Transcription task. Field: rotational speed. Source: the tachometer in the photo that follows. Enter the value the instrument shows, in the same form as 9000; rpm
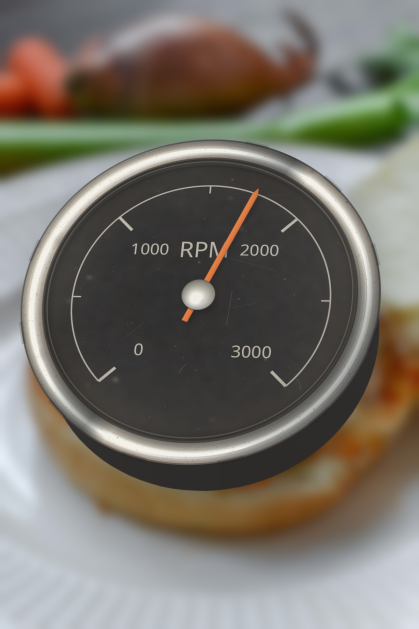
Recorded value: 1750; rpm
